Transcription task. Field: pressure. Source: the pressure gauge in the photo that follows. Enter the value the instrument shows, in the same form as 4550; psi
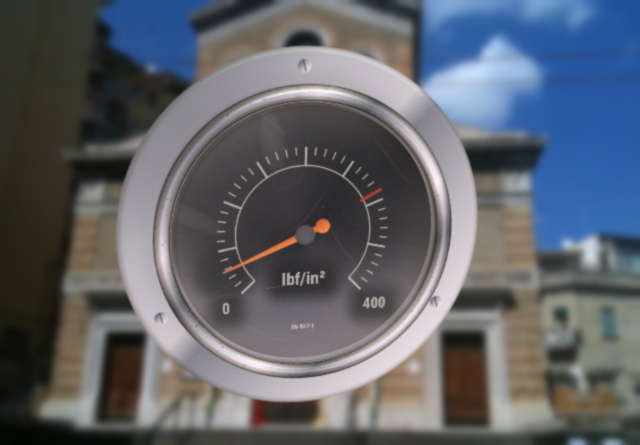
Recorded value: 30; psi
